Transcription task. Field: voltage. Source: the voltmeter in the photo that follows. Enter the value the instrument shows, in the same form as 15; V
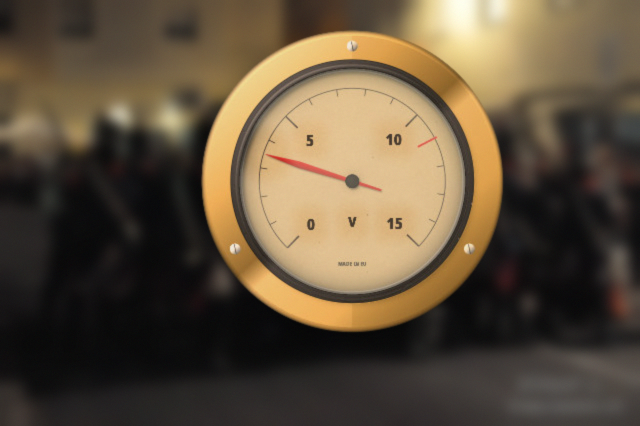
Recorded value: 3.5; V
